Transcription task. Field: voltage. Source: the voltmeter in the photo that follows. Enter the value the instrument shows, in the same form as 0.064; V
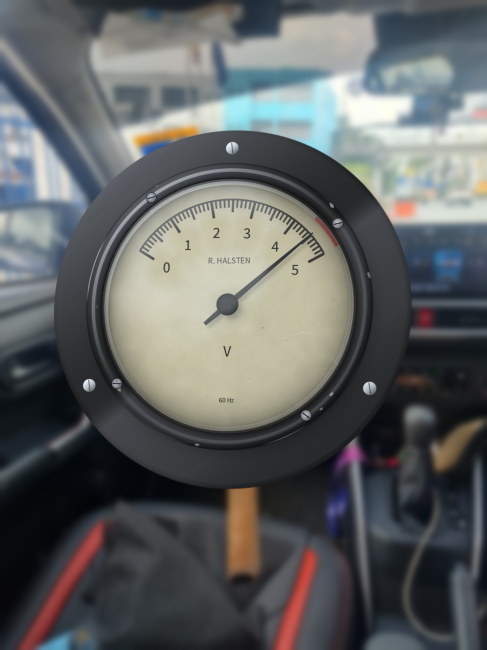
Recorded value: 4.5; V
